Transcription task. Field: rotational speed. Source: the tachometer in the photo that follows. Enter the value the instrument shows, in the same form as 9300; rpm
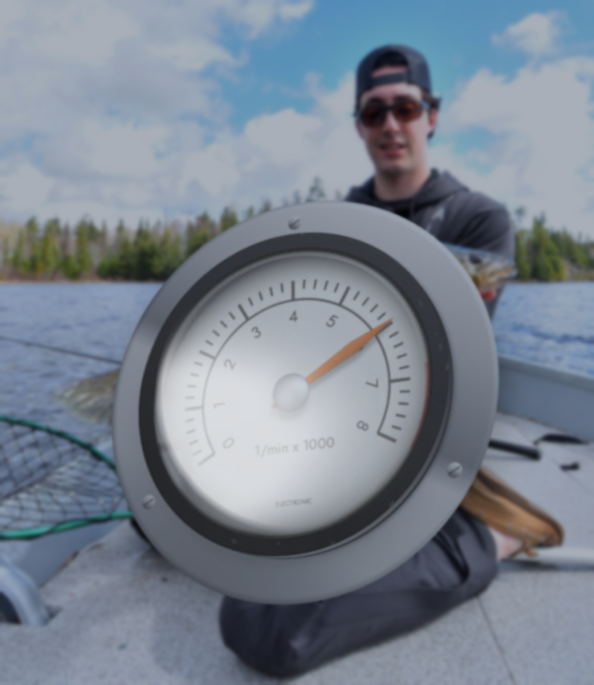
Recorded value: 6000; rpm
